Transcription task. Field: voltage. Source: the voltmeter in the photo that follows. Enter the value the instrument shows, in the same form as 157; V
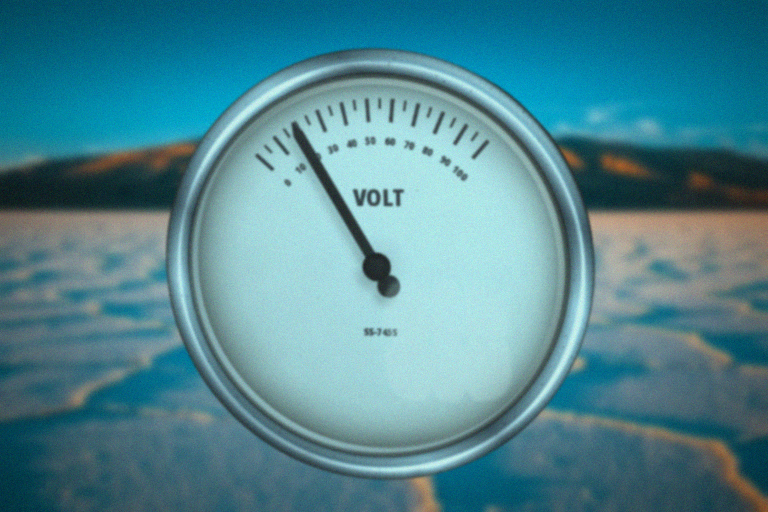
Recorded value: 20; V
